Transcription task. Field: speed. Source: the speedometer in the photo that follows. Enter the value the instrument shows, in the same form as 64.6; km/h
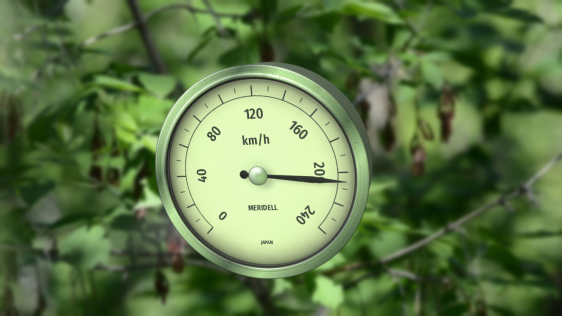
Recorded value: 205; km/h
